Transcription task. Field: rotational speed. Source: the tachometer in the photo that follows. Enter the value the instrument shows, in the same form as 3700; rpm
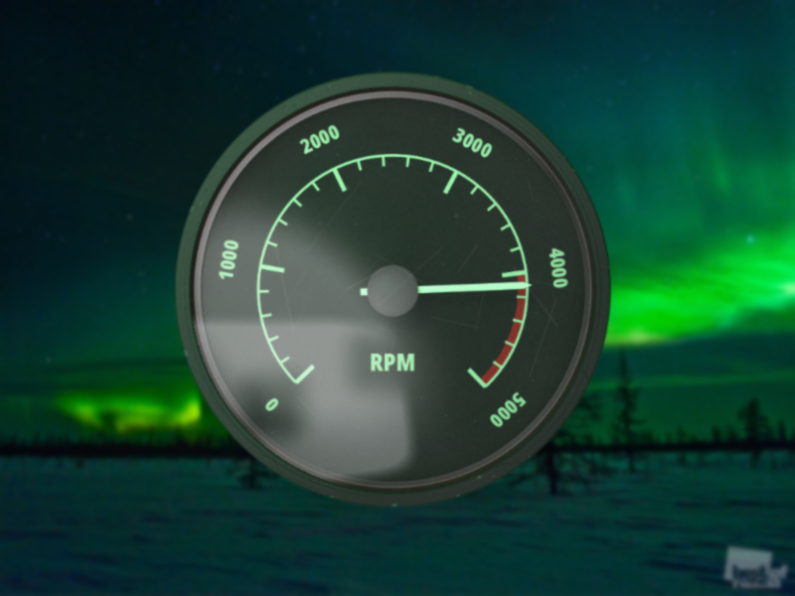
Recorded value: 4100; rpm
